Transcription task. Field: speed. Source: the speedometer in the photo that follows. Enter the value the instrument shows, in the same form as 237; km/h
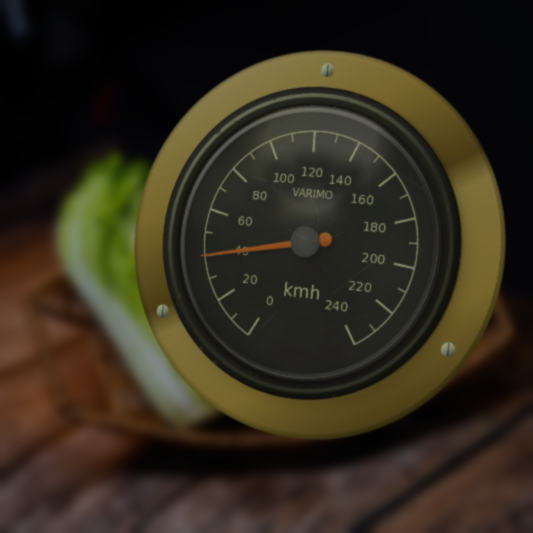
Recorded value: 40; km/h
